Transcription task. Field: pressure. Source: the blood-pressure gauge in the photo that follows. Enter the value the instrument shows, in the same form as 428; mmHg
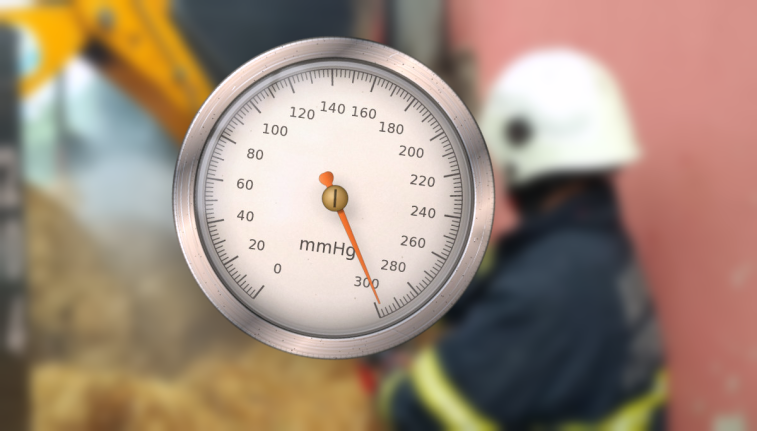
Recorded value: 298; mmHg
